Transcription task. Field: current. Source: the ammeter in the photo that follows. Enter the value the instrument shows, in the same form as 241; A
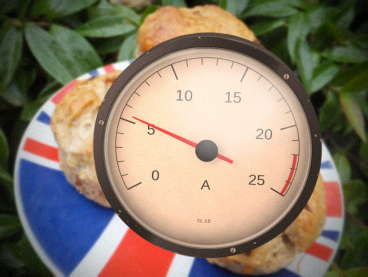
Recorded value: 5.5; A
